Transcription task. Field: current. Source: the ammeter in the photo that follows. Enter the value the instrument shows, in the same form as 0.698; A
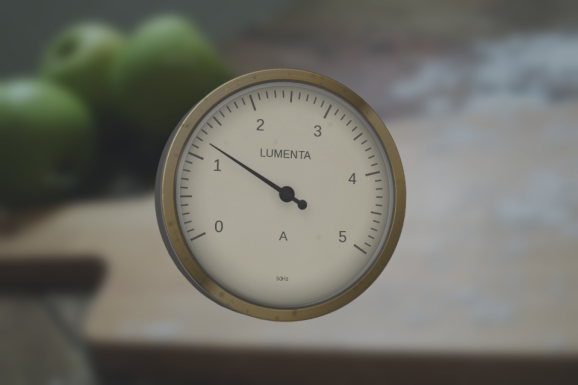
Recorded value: 1.2; A
